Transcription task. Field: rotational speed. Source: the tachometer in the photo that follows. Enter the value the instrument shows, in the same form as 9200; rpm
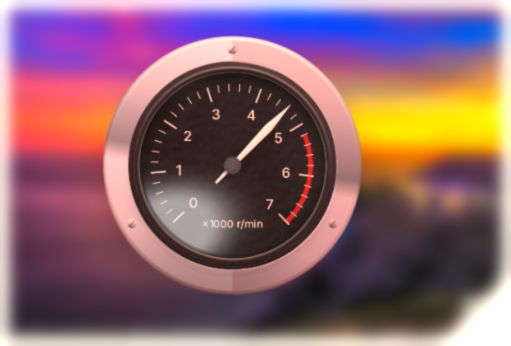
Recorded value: 4600; rpm
